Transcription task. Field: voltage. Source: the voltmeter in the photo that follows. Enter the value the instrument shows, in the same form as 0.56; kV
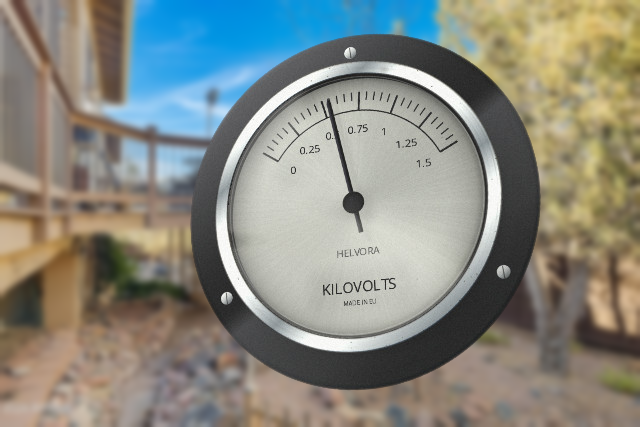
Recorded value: 0.55; kV
